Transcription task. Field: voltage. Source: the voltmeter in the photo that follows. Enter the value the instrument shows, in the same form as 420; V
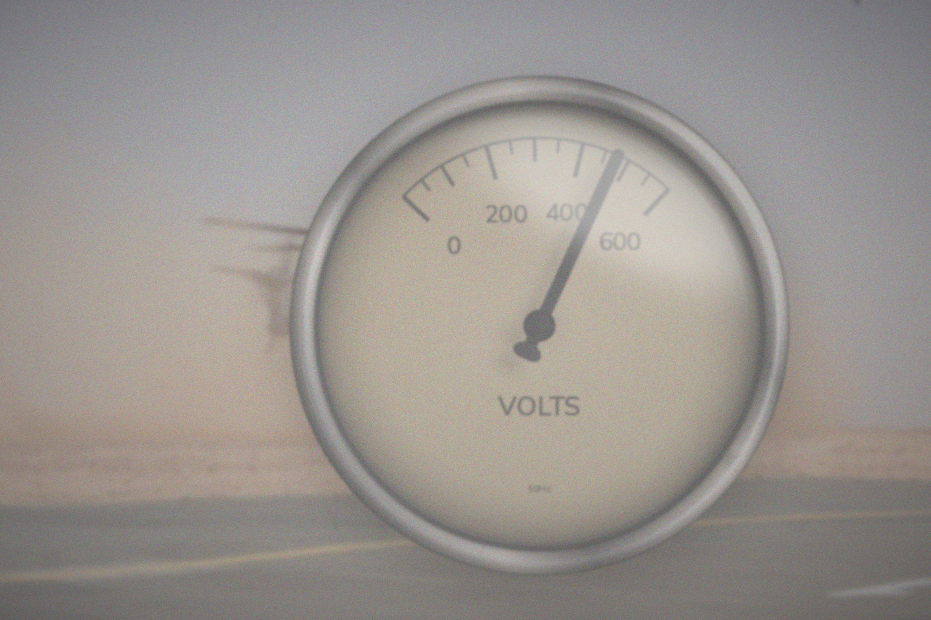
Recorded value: 475; V
